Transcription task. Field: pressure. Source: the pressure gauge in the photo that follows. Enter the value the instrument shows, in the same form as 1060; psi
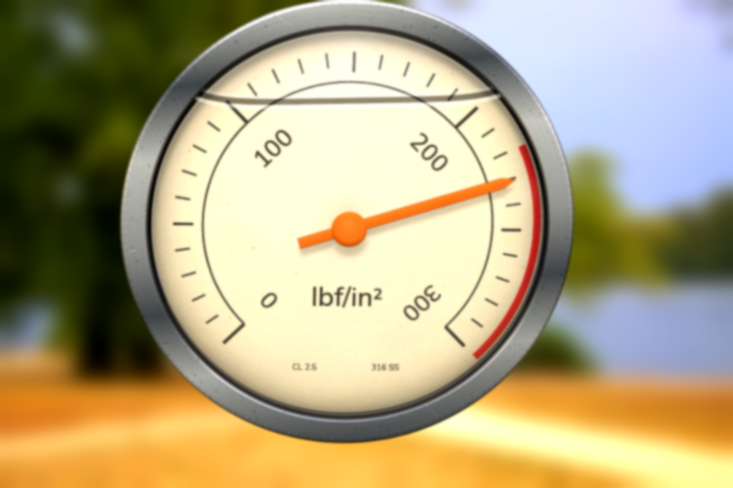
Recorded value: 230; psi
